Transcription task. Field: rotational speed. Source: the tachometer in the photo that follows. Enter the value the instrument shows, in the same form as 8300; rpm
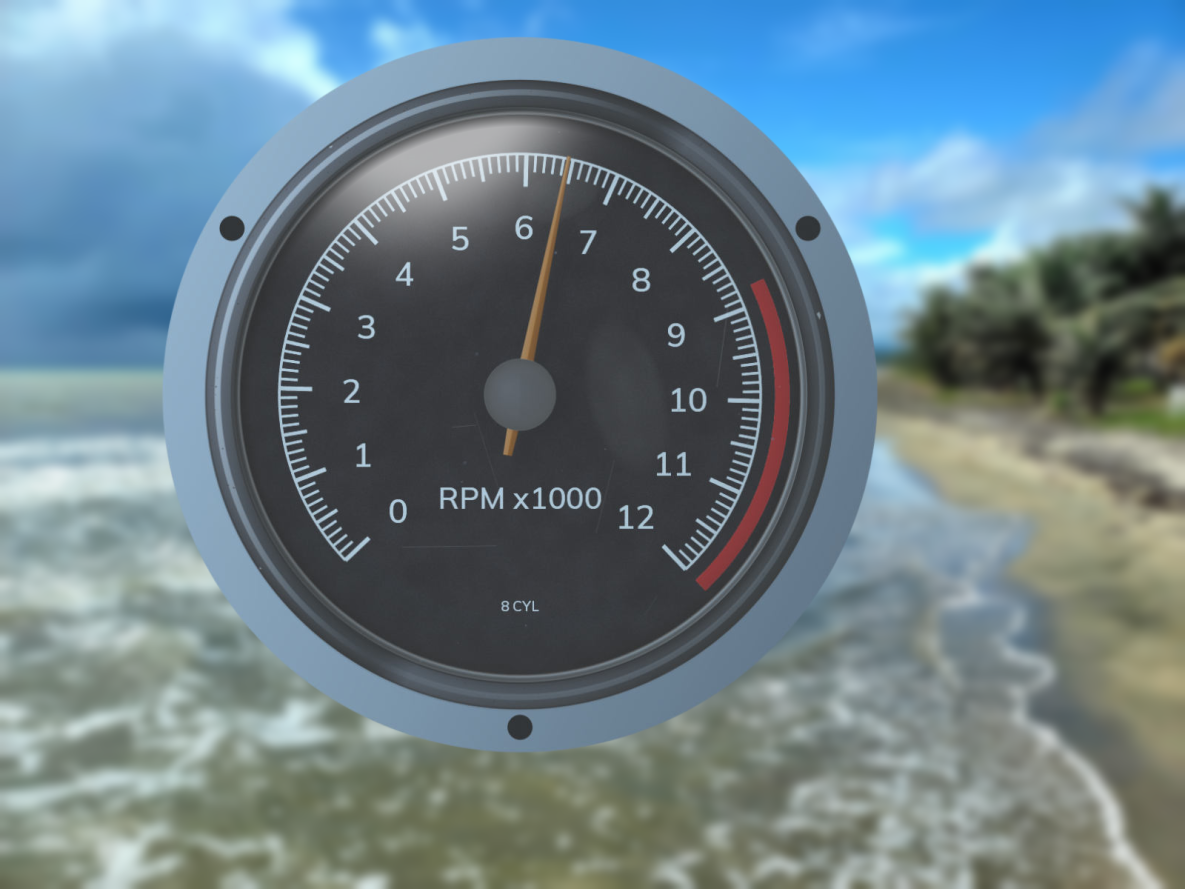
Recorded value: 6450; rpm
